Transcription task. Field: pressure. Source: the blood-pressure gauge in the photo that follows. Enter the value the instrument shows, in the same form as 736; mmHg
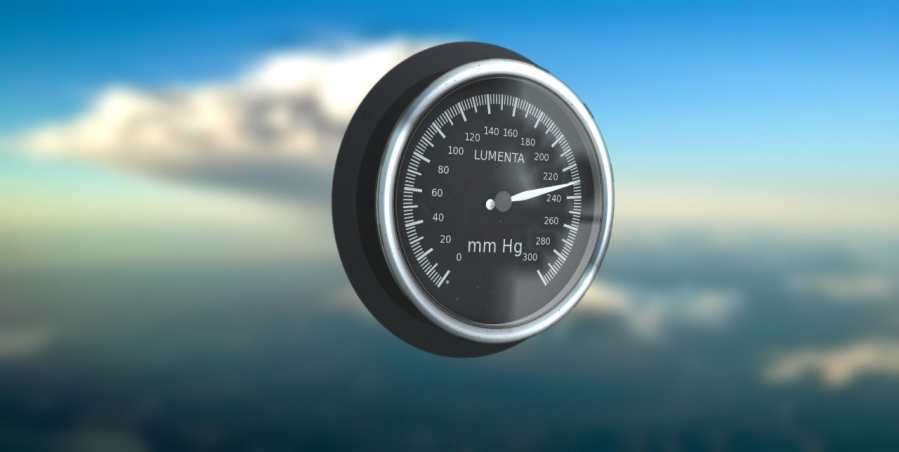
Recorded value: 230; mmHg
